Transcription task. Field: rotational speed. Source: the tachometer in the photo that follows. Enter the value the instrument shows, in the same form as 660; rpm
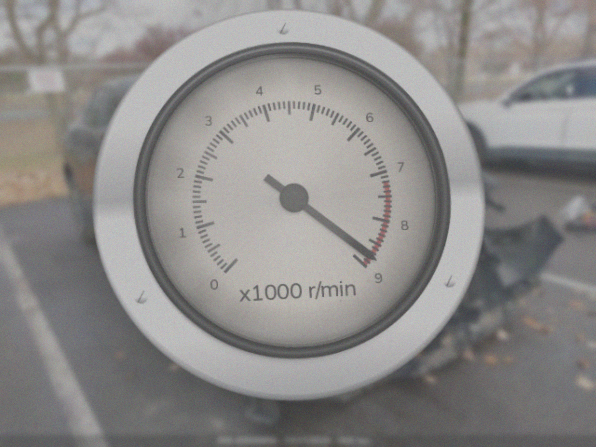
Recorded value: 8800; rpm
